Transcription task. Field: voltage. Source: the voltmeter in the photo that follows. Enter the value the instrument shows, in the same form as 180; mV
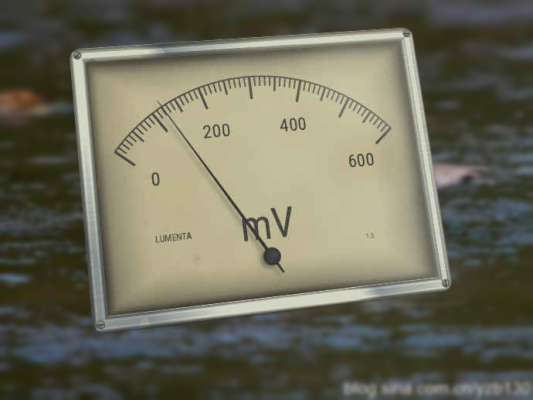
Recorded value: 120; mV
